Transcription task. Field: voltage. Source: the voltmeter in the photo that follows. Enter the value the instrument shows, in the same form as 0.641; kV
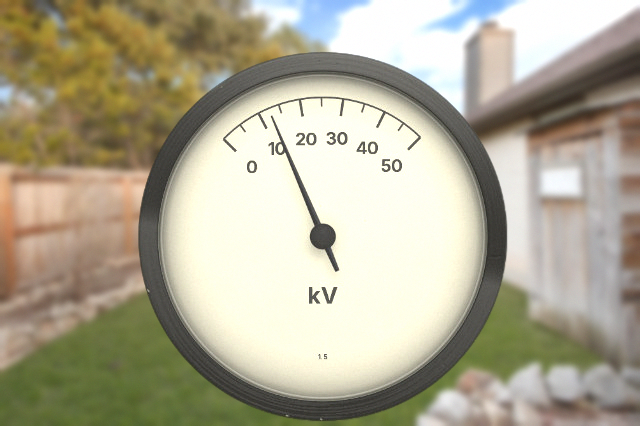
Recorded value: 12.5; kV
